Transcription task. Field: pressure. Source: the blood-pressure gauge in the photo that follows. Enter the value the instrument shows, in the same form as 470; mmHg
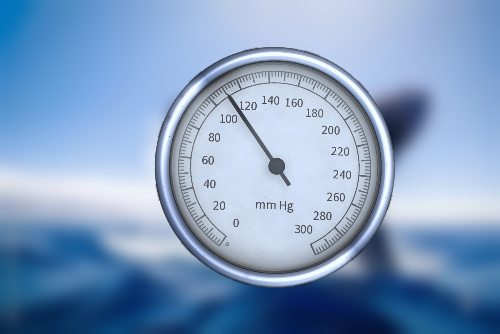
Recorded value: 110; mmHg
